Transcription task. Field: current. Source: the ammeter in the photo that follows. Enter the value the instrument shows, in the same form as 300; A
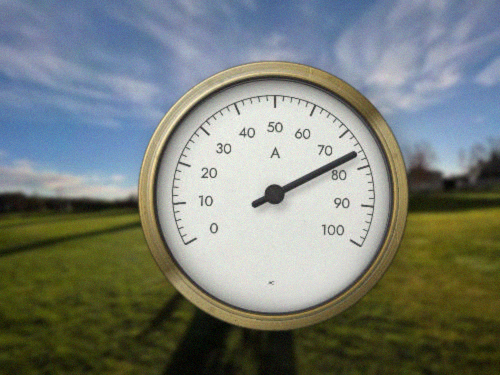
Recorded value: 76; A
